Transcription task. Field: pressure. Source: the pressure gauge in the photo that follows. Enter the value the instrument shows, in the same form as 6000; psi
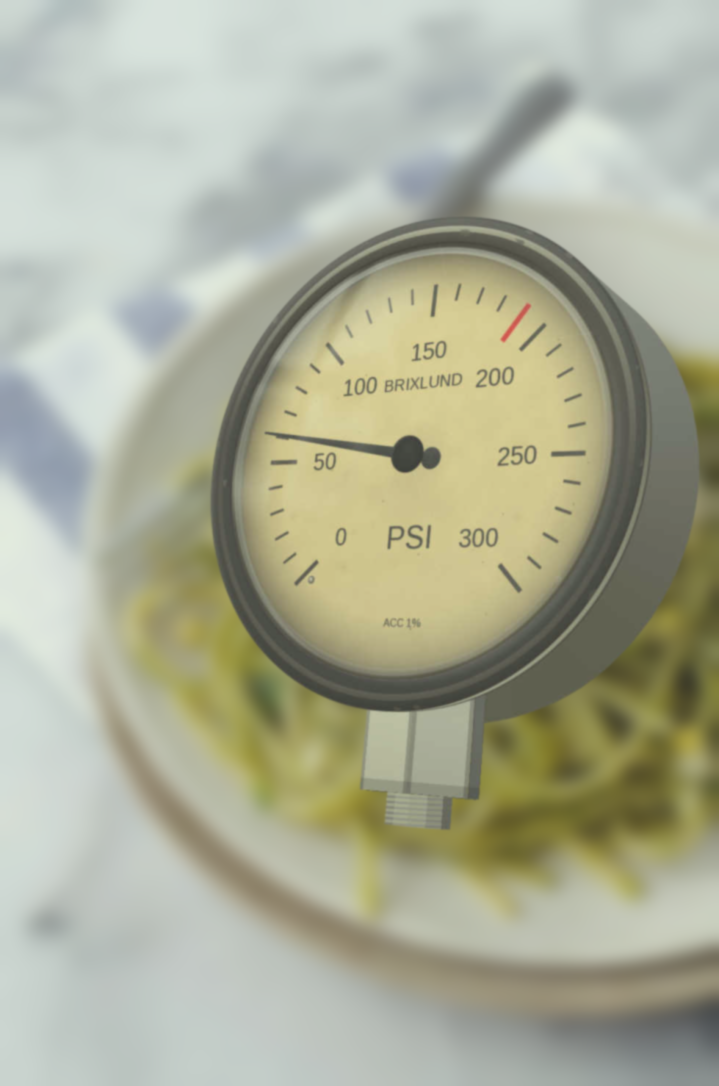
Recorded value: 60; psi
